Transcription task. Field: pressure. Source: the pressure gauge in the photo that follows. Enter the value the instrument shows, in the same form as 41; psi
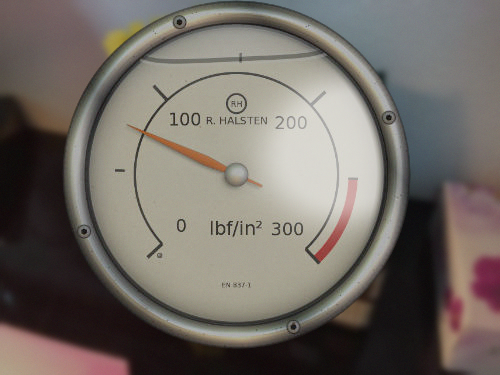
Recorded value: 75; psi
